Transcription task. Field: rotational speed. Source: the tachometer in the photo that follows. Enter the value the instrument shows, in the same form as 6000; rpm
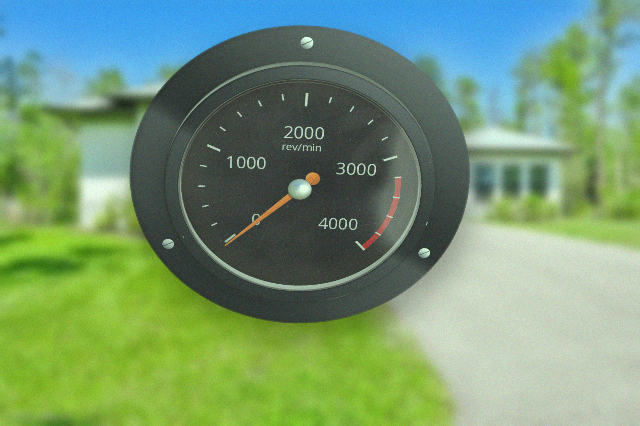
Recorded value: 0; rpm
